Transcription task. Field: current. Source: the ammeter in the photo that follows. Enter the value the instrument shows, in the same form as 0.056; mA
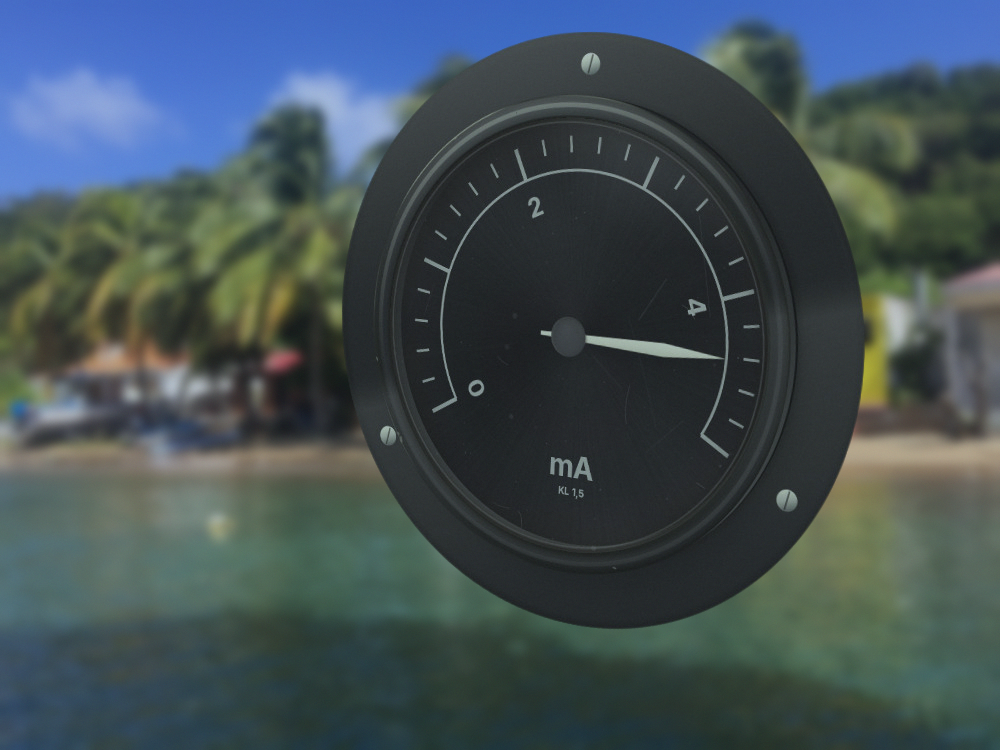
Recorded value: 4.4; mA
